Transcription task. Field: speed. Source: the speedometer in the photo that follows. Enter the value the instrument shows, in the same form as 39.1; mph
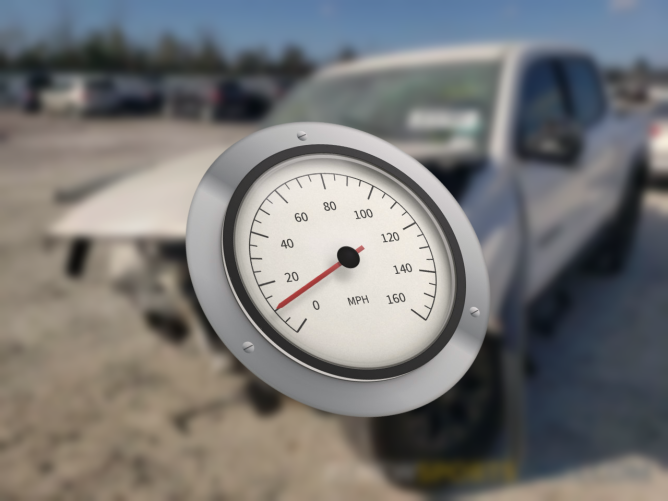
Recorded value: 10; mph
